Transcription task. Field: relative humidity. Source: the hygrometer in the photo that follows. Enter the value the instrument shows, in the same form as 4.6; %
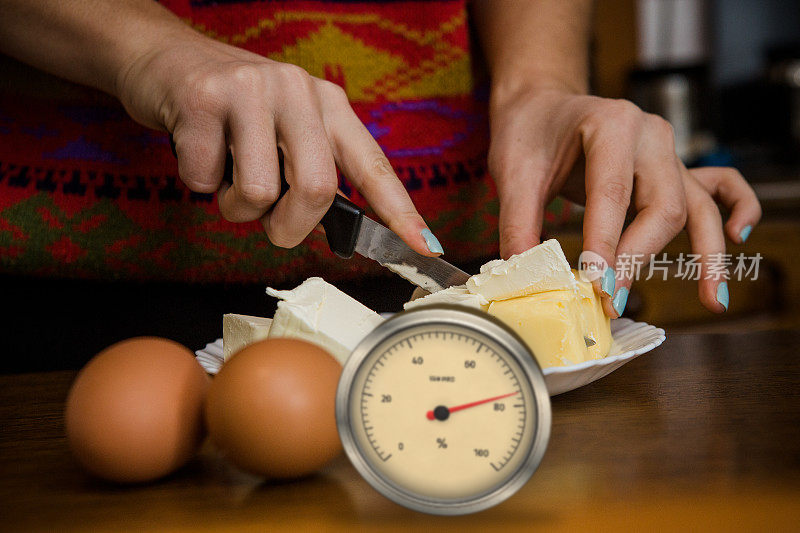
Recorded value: 76; %
